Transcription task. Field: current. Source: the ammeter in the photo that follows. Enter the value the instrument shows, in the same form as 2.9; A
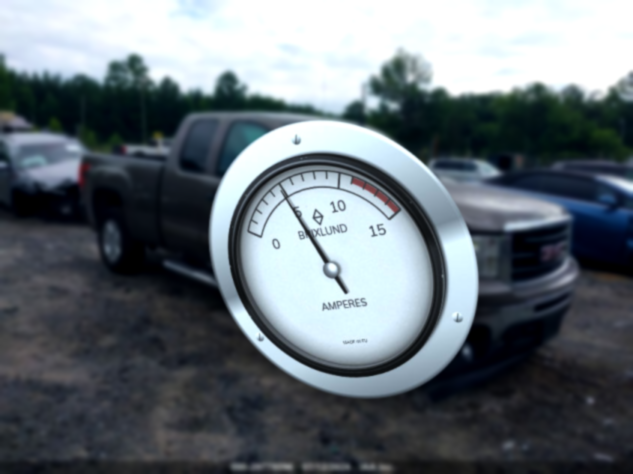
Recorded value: 5; A
